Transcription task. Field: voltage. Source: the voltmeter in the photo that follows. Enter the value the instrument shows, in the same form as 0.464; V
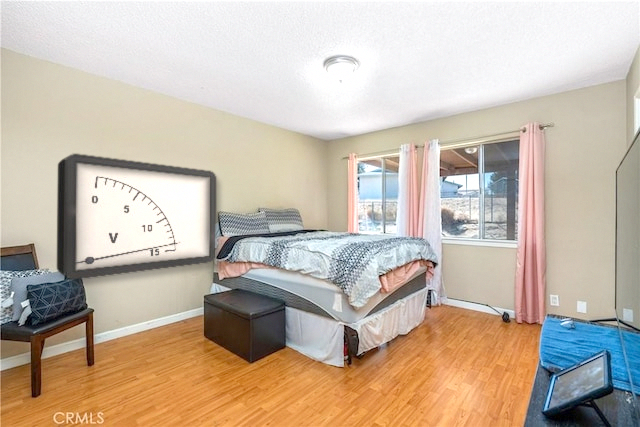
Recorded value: 14; V
